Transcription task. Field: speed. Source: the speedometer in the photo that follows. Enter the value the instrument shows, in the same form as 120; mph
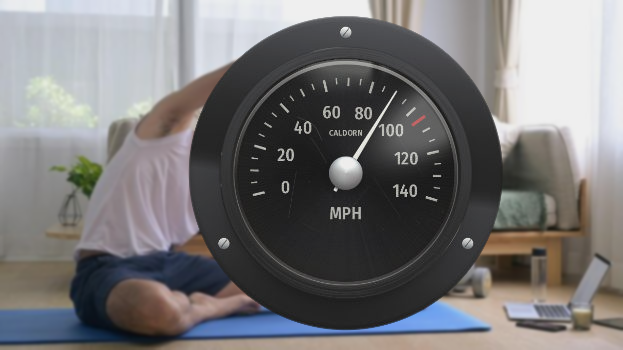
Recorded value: 90; mph
